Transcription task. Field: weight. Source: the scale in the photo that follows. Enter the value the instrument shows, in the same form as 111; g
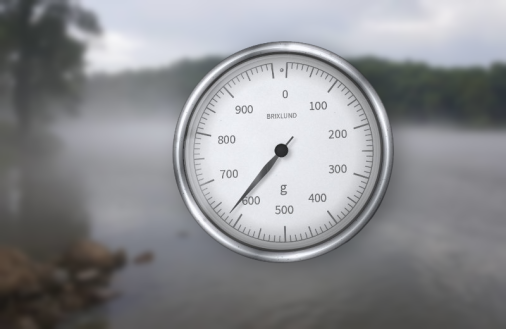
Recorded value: 620; g
